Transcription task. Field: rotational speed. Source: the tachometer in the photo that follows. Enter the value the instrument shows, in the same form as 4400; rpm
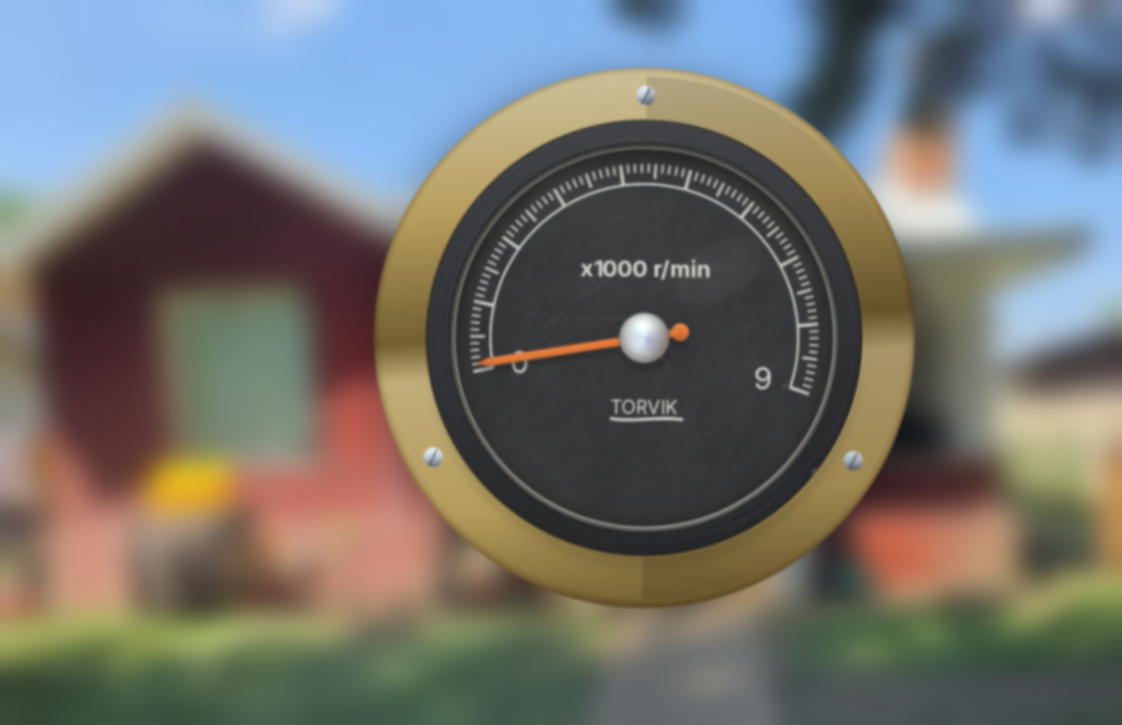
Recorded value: 100; rpm
